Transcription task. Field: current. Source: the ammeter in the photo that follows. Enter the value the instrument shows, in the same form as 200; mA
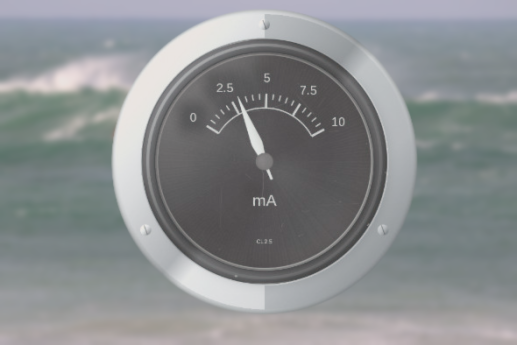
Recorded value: 3; mA
